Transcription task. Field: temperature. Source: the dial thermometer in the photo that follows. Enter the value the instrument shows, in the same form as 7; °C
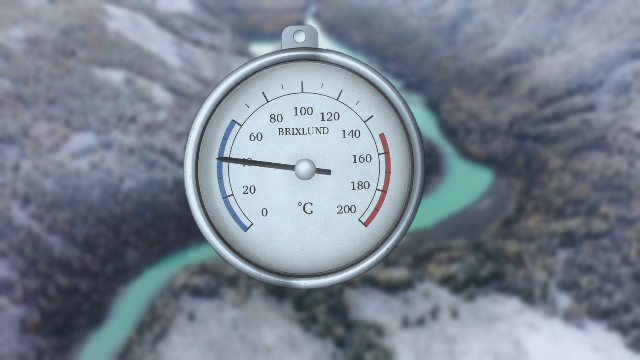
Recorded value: 40; °C
